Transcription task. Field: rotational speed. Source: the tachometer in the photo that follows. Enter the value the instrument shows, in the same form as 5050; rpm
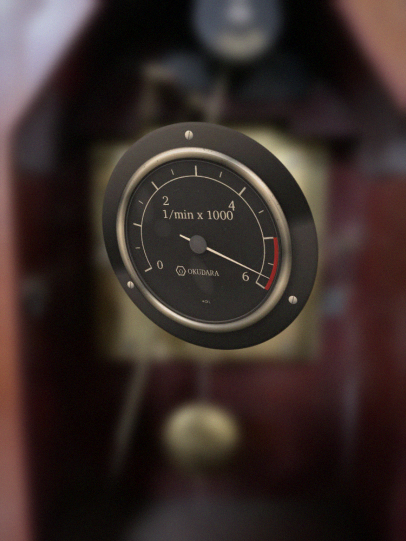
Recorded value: 5750; rpm
